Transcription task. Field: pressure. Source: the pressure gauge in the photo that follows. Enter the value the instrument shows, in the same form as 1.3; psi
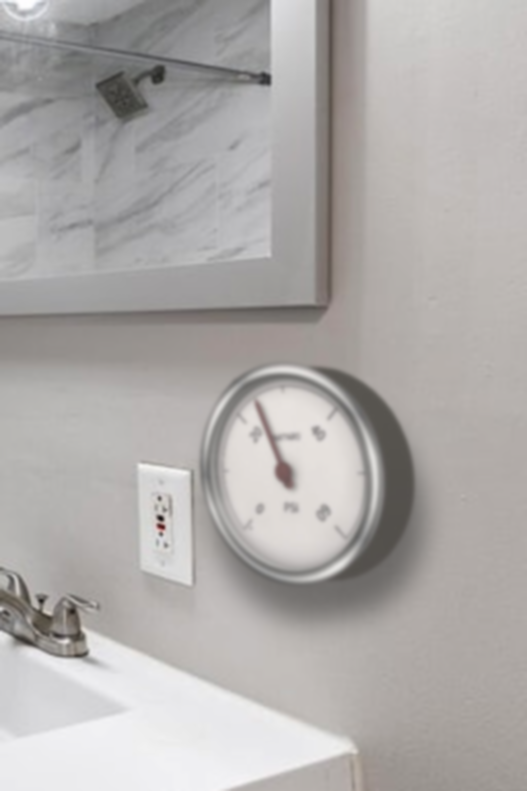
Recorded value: 25; psi
